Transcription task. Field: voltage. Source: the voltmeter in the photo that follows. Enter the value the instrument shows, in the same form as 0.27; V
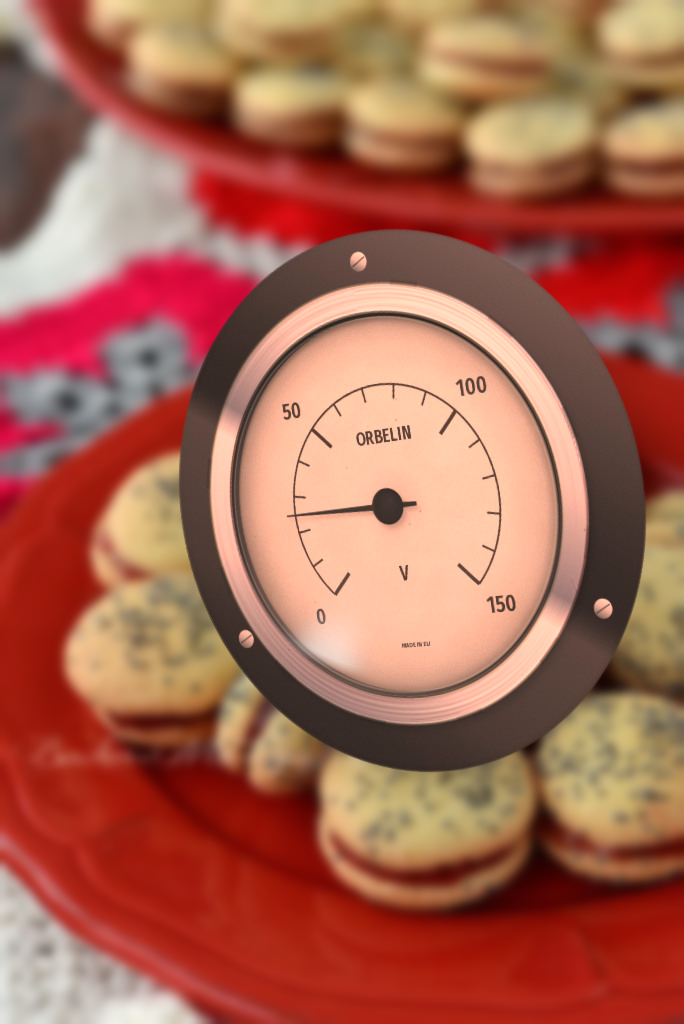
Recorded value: 25; V
